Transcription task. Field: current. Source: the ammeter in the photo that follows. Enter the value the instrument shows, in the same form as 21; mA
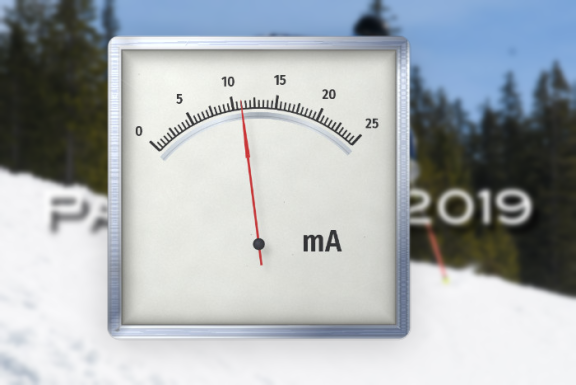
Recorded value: 11; mA
